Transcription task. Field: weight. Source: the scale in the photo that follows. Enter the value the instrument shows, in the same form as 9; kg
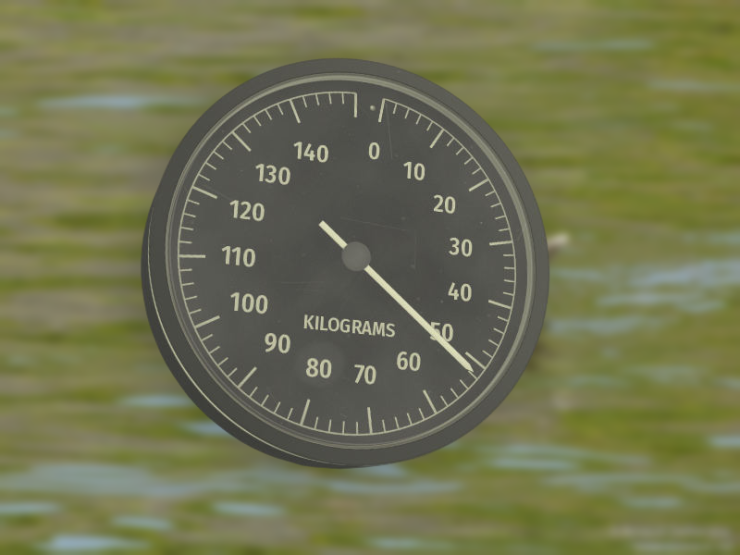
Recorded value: 52; kg
